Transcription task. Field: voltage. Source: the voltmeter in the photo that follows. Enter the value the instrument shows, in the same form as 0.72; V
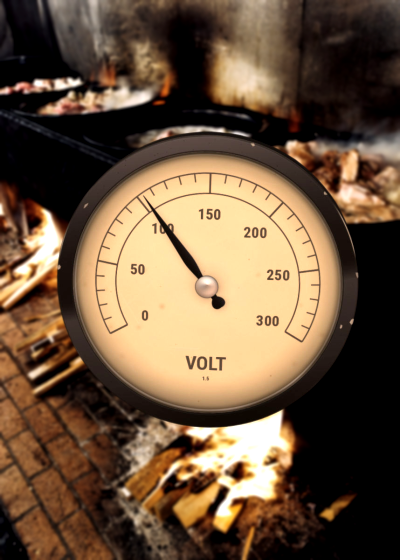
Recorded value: 105; V
